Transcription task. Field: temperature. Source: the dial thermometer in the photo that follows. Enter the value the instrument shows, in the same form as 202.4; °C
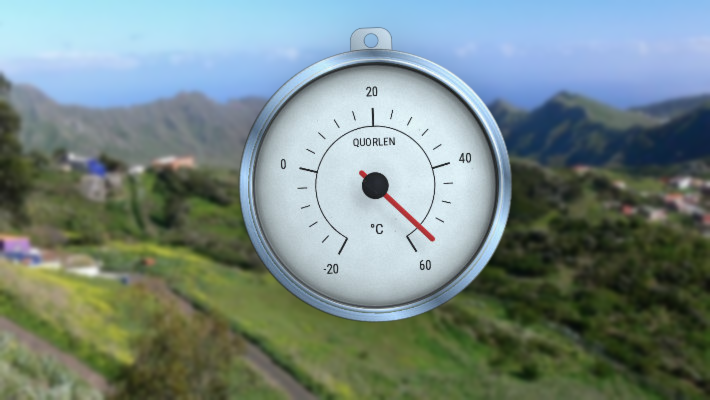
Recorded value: 56; °C
